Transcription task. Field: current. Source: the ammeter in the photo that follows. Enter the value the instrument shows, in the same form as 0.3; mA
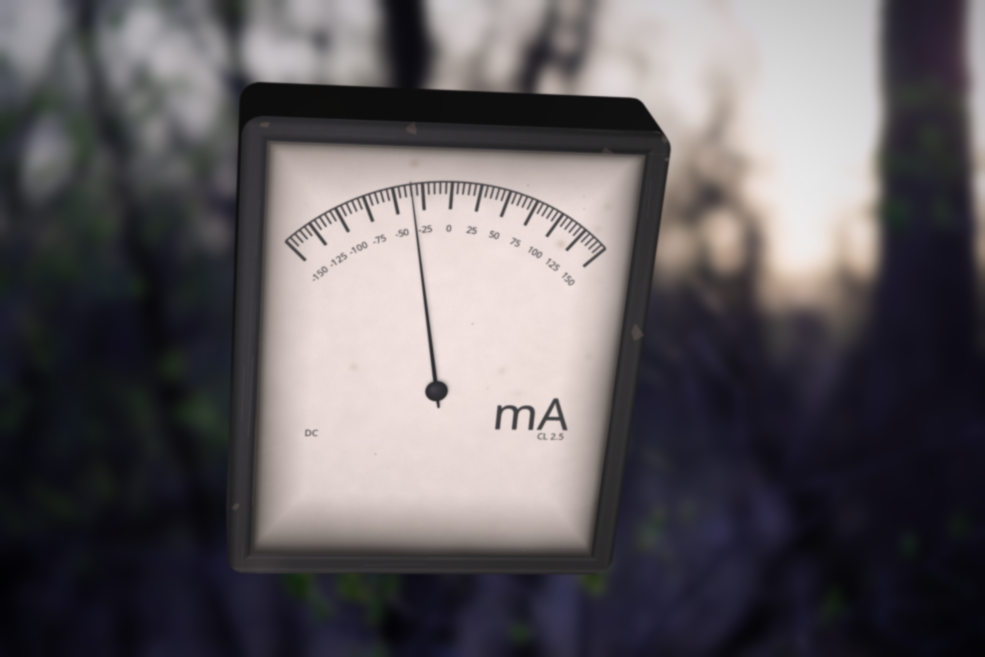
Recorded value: -35; mA
